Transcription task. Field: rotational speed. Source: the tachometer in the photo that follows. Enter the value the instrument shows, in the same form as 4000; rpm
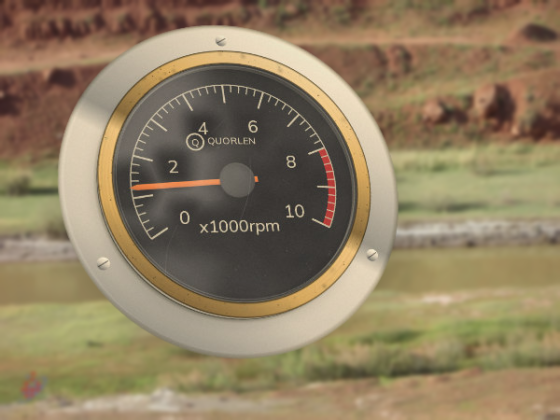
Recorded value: 1200; rpm
